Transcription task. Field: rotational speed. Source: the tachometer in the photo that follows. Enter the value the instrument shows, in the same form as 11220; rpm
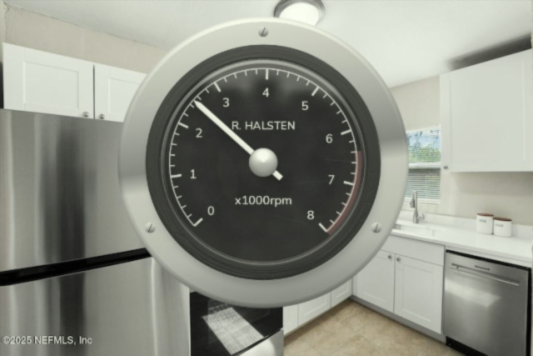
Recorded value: 2500; rpm
